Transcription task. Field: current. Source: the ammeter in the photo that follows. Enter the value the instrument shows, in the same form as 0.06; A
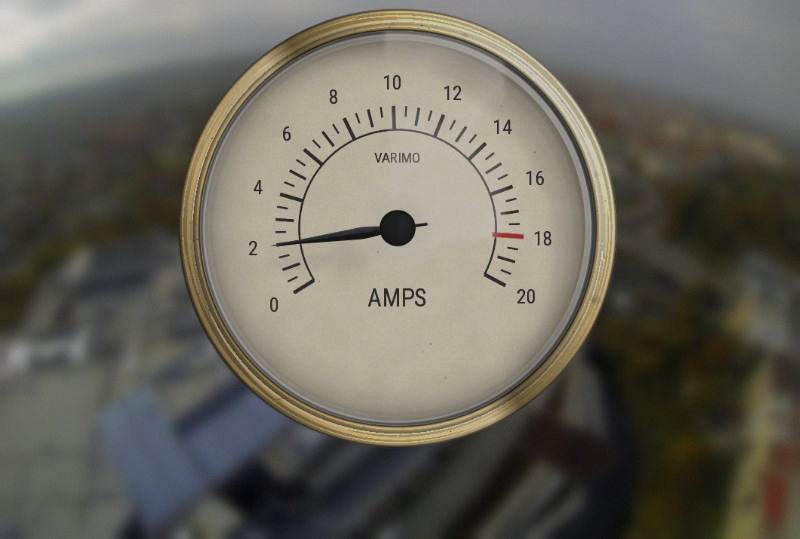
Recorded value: 2; A
